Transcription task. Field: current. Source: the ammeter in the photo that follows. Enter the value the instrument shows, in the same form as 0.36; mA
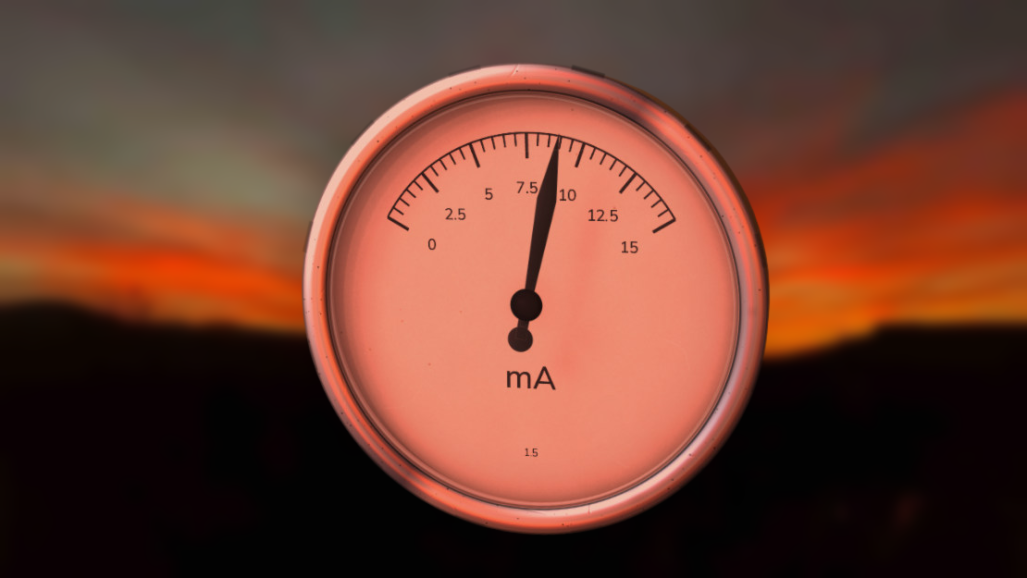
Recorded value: 9; mA
